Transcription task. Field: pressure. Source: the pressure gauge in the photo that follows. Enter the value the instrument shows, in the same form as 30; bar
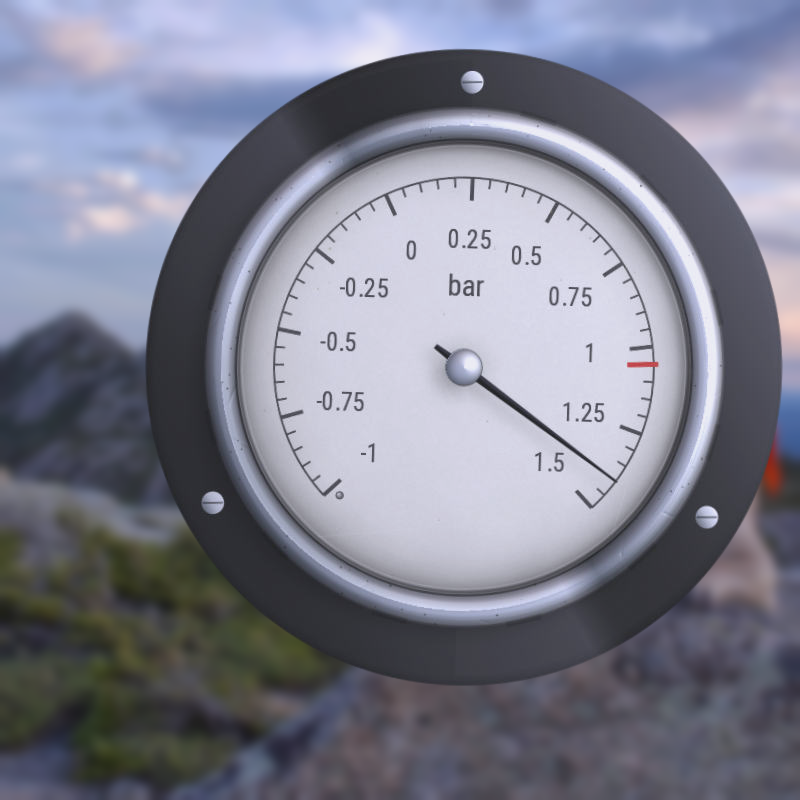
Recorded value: 1.4; bar
